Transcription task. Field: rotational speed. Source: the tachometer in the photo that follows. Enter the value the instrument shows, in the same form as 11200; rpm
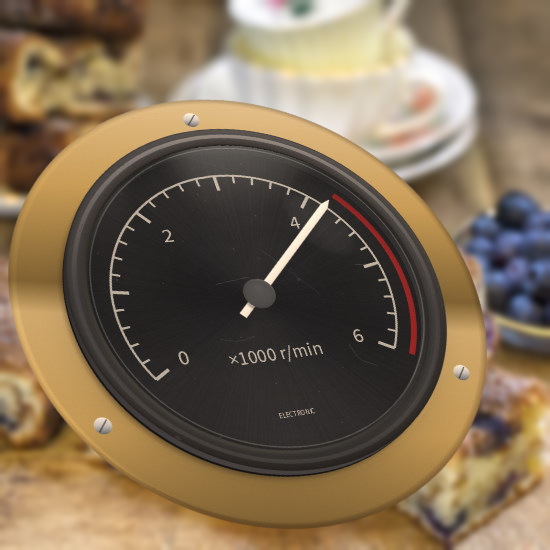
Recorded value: 4200; rpm
